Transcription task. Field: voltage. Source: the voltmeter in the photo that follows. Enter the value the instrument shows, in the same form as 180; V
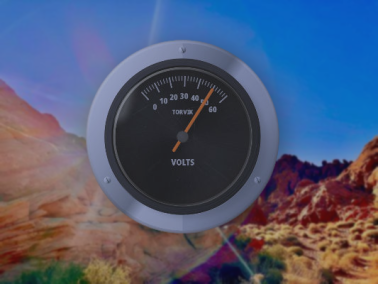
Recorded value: 50; V
